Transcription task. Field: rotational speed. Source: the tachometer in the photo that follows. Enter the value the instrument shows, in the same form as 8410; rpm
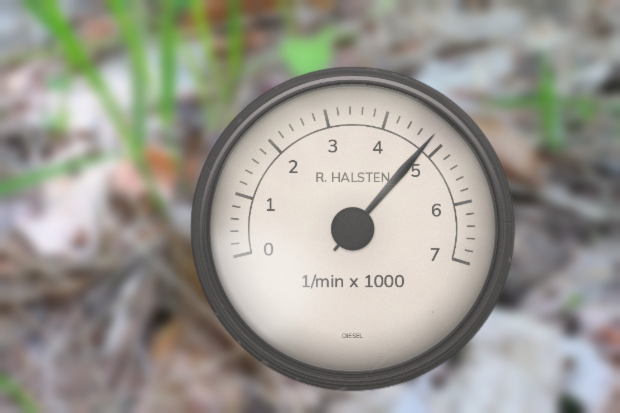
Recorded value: 4800; rpm
